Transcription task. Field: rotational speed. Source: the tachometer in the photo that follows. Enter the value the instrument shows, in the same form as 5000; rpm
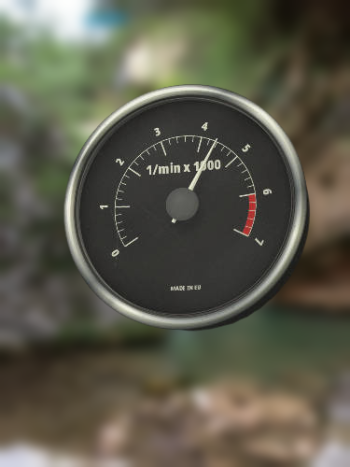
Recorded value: 4400; rpm
